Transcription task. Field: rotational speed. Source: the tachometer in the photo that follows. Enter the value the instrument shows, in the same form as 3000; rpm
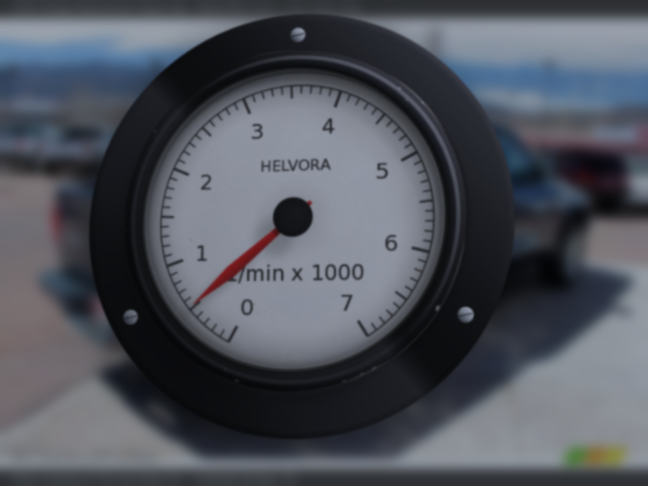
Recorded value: 500; rpm
